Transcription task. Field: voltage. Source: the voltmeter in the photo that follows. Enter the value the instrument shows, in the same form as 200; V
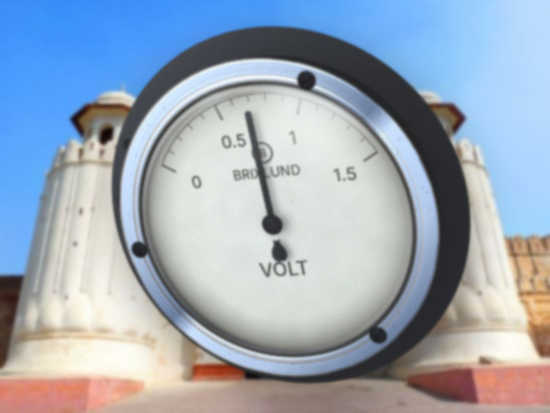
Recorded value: 0.7; V
